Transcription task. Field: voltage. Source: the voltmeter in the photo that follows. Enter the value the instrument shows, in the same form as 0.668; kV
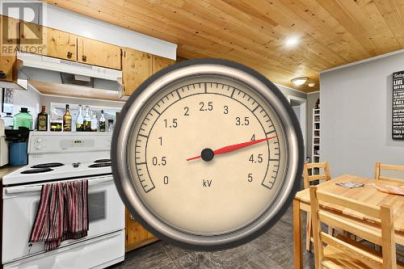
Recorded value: 4.1; kV
